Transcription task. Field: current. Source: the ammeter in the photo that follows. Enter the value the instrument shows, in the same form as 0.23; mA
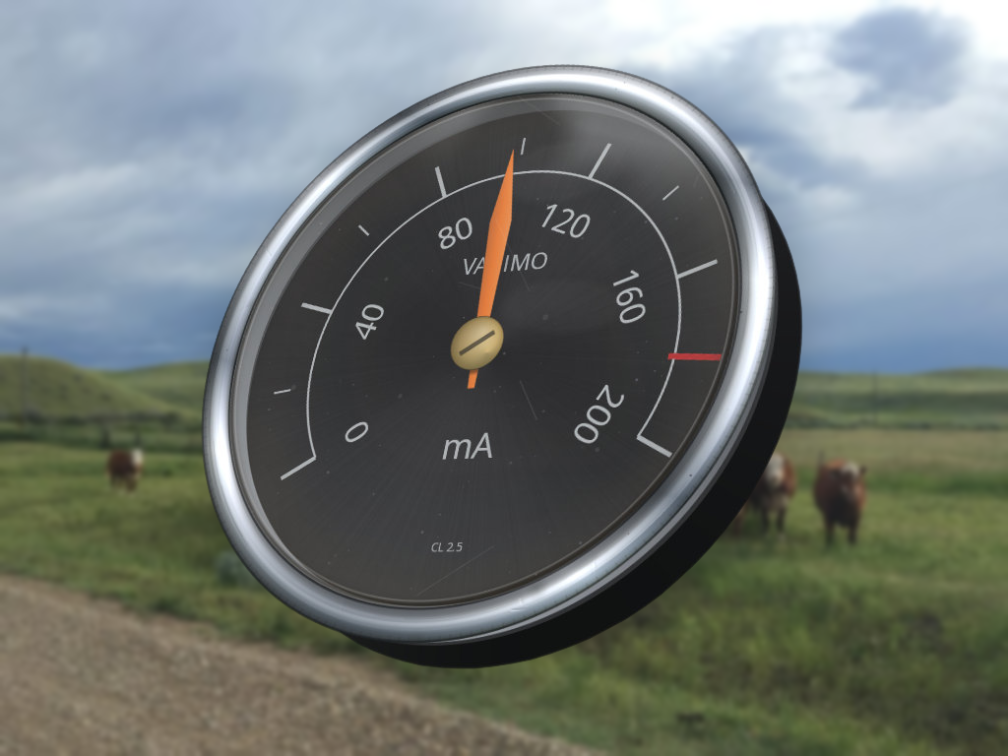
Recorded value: 100; mA
